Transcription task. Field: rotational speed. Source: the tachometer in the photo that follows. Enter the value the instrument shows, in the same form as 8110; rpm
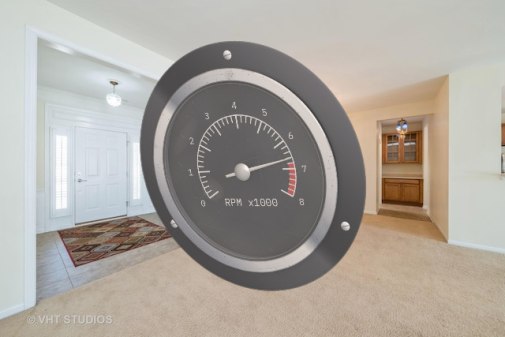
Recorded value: 6600; rpm
